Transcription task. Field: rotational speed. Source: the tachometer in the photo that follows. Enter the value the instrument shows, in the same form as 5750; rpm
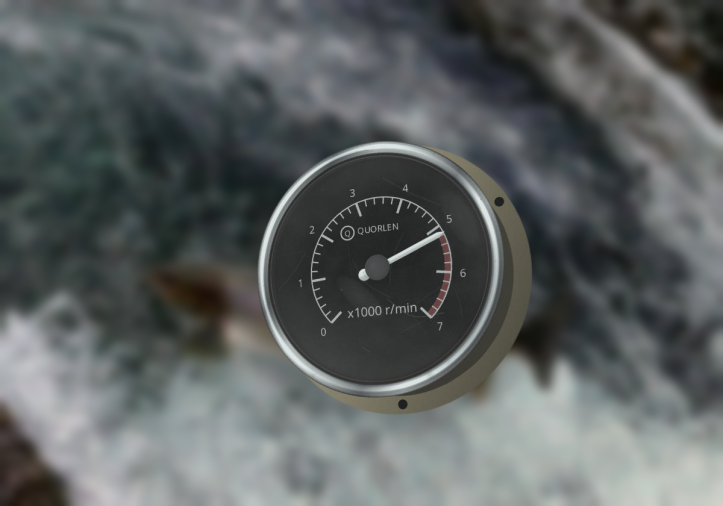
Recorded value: 5200; rpm
